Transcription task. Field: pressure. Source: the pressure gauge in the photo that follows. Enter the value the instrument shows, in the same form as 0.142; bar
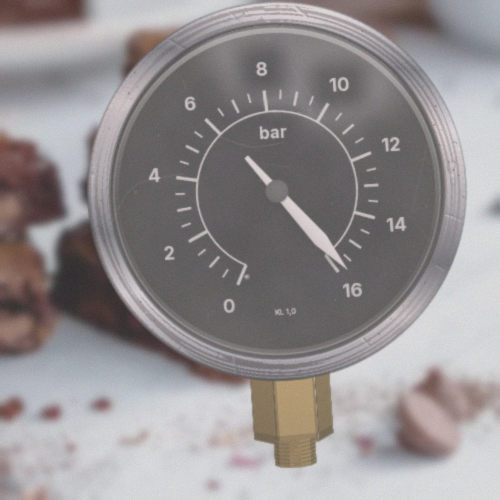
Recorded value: 15.75; bar
